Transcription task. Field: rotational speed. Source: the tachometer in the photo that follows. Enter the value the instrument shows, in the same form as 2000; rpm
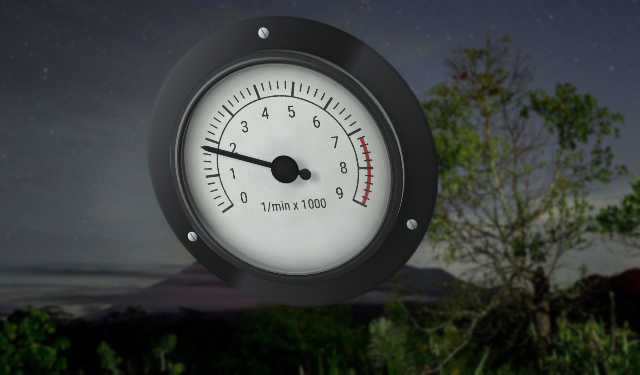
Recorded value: 1800; rpm
